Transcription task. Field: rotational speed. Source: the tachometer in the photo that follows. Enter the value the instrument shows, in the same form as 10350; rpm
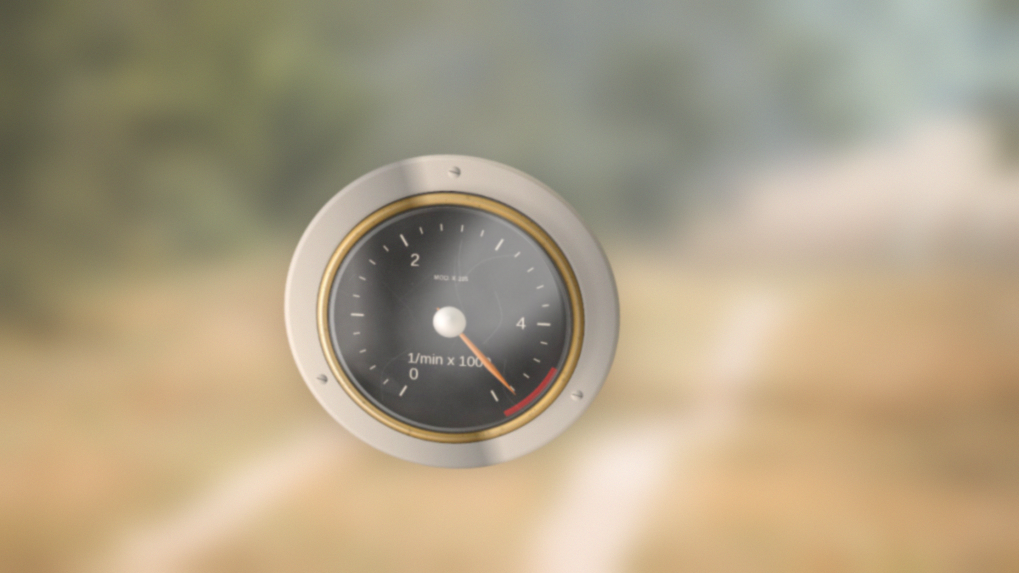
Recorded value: 4800; rpm
